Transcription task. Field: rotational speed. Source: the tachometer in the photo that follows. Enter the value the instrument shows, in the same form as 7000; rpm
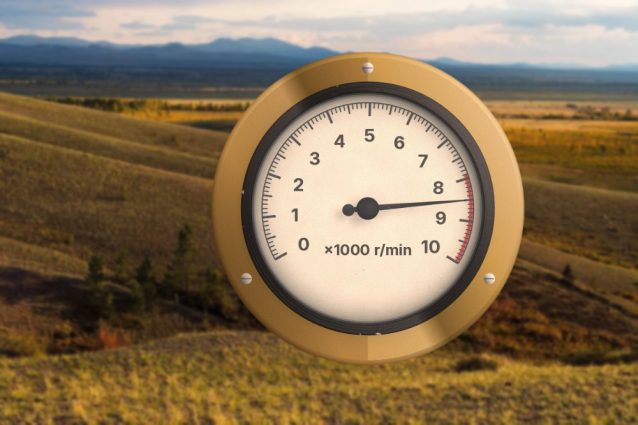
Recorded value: 8500; rpm
